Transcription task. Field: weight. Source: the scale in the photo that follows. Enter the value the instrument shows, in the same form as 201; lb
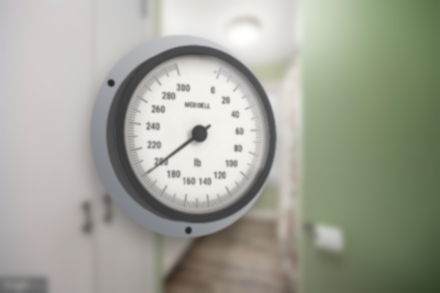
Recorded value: 200; lb
